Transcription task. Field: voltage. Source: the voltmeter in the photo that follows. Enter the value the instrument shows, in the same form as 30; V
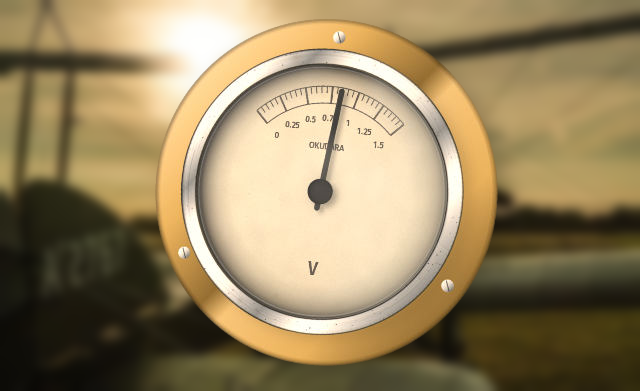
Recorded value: 0.85; V
